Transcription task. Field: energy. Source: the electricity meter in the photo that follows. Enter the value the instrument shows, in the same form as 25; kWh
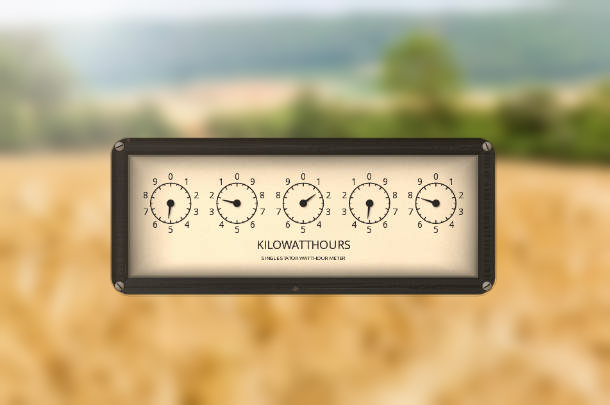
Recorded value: 52148; kWh
